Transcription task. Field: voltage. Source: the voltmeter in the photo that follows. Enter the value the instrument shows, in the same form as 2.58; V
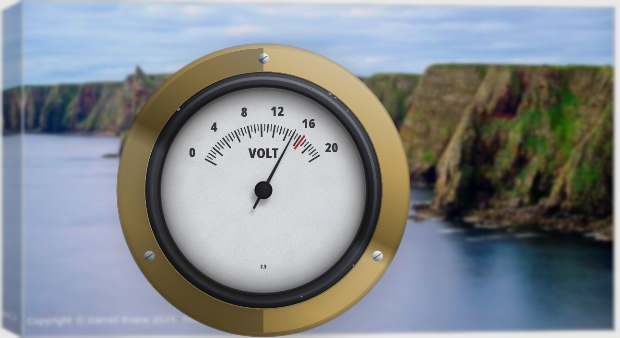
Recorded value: 15; V
